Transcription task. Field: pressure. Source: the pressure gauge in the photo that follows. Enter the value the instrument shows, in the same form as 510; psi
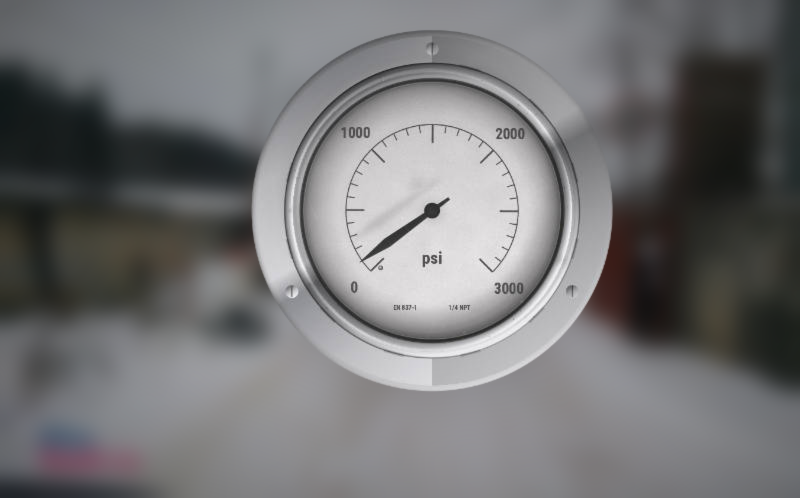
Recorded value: 100; psi
